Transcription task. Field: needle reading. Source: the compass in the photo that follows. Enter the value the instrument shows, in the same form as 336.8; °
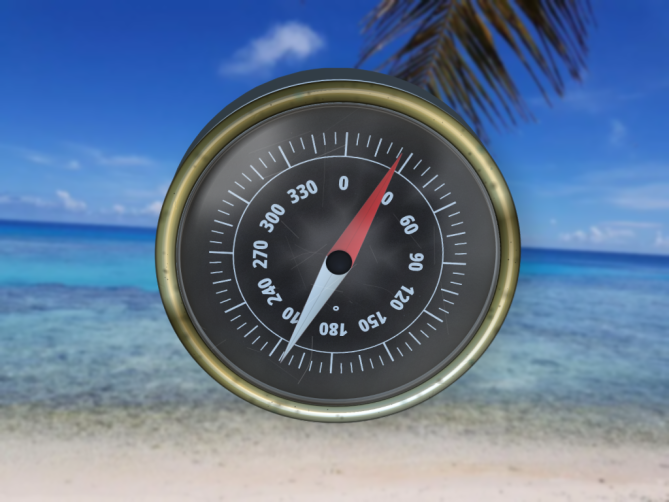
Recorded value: 25; °
